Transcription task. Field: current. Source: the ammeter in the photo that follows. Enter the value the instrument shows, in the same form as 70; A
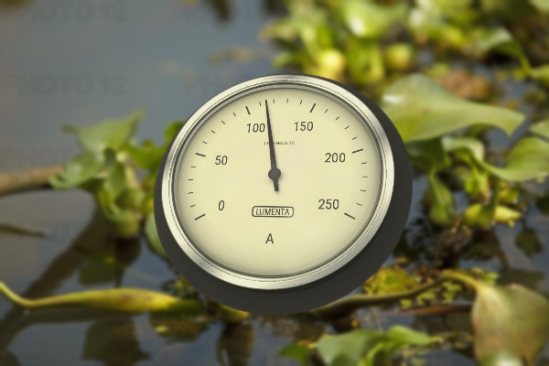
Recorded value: 115; A
